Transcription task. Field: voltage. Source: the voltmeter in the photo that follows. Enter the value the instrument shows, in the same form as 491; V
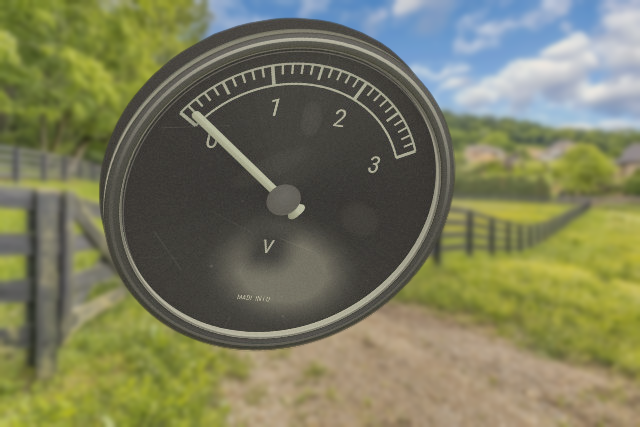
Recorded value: 0.1; V
